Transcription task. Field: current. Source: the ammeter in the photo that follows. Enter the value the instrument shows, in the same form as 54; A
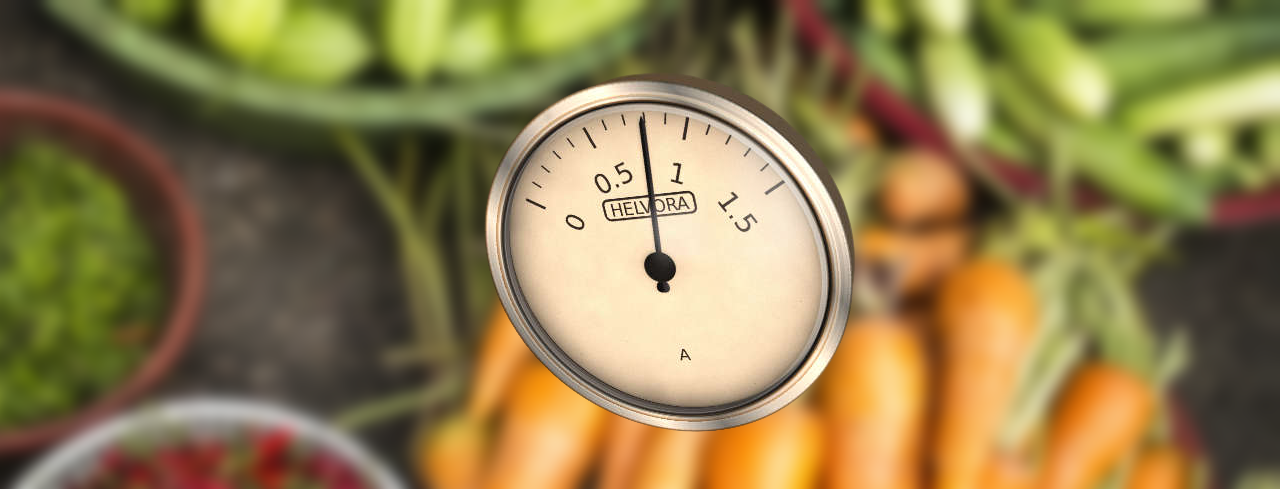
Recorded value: 0.8; A
